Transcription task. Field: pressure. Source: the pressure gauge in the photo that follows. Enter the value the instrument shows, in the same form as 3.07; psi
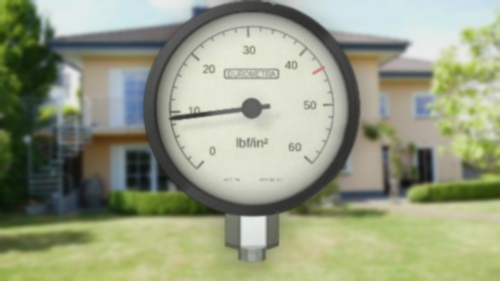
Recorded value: 9; psi
